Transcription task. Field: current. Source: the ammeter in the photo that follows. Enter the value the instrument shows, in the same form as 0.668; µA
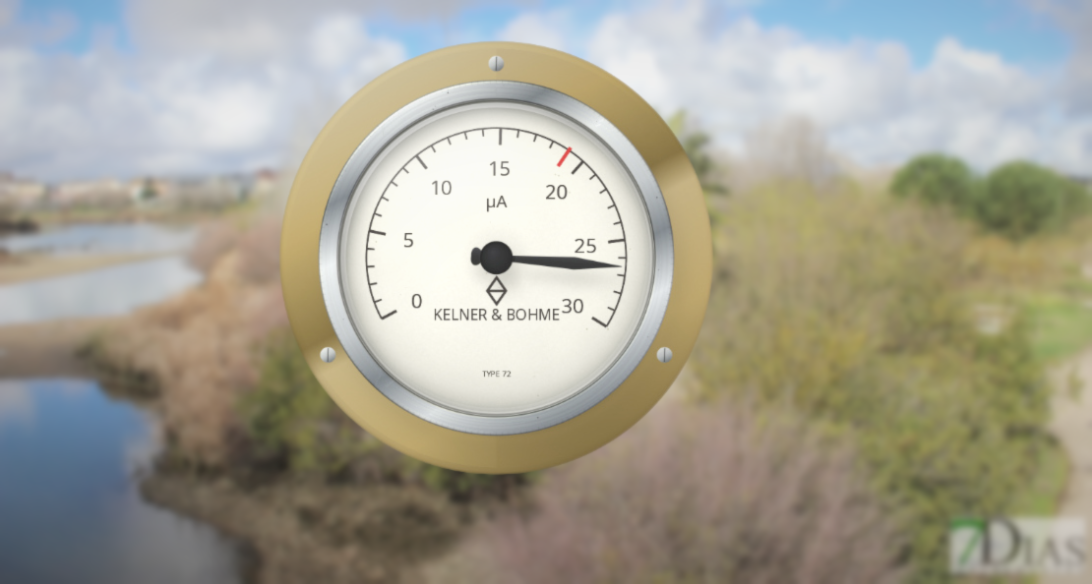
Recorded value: 26.5; µA
